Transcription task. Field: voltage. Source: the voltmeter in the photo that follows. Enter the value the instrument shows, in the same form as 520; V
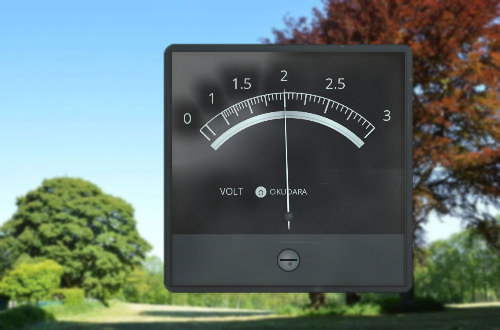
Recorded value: 2; V
